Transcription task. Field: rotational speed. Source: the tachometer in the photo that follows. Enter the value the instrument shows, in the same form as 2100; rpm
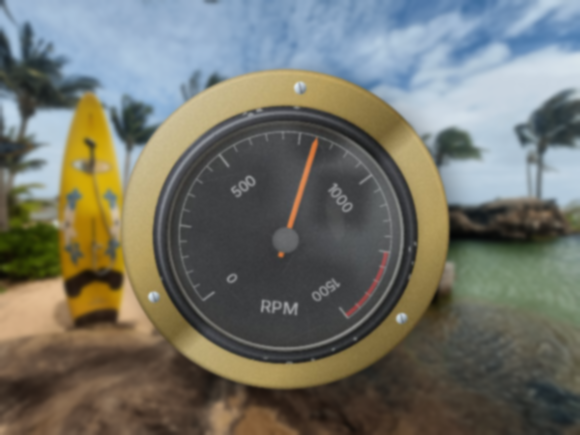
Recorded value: 800; rpm
